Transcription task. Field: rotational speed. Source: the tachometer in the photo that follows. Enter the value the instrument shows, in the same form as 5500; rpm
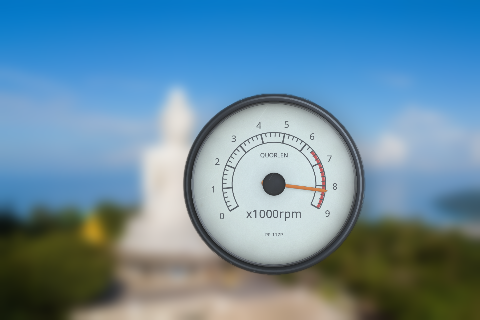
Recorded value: 8200; rpm
